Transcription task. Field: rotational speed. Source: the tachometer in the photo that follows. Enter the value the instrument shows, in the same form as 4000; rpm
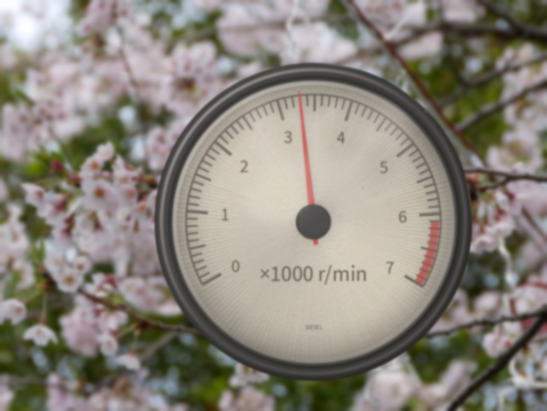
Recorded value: 3300; rpm
